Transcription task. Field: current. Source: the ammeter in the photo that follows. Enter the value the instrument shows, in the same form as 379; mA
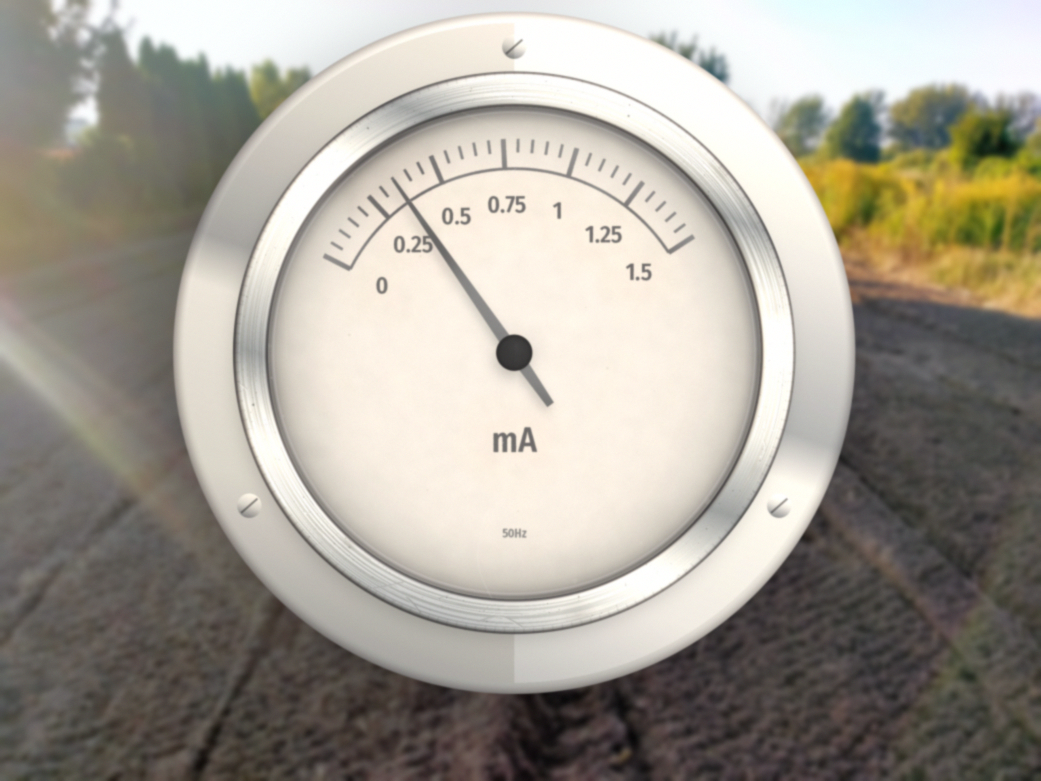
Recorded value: 0.35; mA
